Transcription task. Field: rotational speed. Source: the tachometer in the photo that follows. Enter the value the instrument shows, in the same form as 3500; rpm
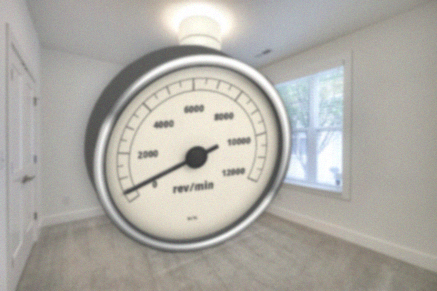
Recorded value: 500; rpm
